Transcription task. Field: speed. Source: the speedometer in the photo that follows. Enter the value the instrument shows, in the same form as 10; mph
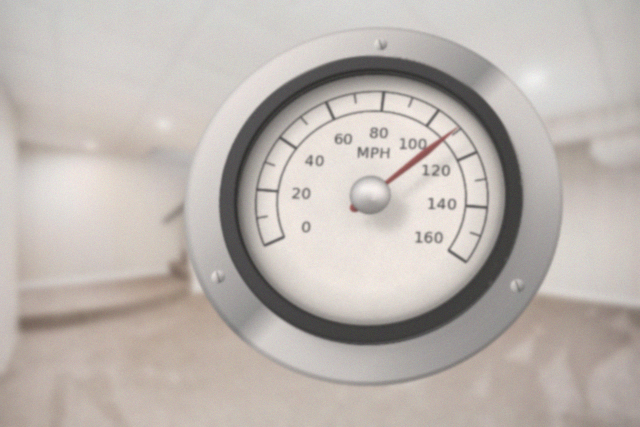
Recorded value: 110; mph
